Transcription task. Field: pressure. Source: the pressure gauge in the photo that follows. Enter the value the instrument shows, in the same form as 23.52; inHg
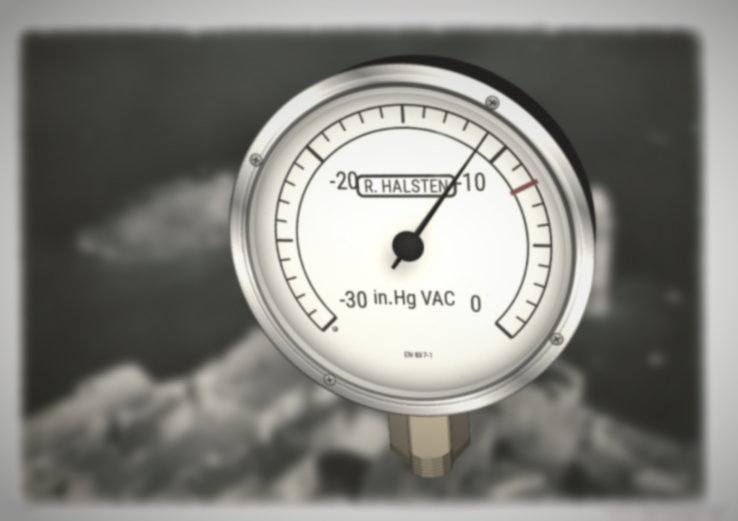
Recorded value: -11; inHg
